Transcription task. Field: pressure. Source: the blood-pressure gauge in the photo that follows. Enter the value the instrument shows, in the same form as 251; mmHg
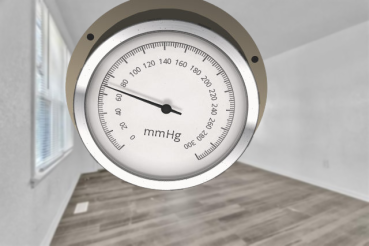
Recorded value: 70; mmHg
